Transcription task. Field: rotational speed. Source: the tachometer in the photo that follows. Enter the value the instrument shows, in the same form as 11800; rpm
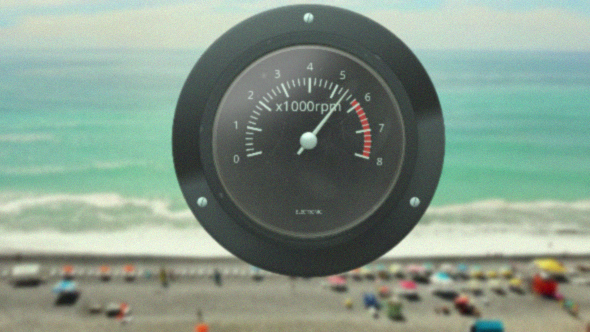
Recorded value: 5400; rpm
